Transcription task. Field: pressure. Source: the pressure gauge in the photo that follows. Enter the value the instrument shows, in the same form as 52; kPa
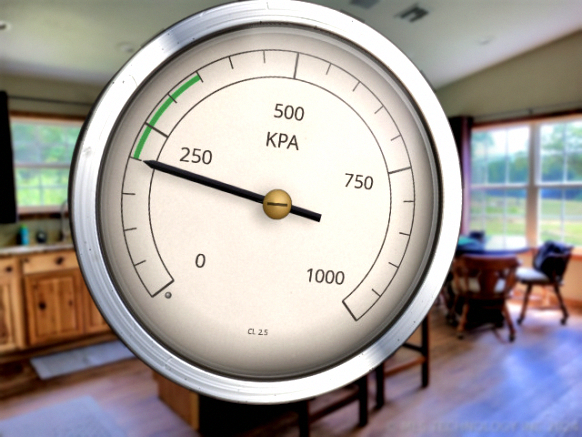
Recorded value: 200; kPa
